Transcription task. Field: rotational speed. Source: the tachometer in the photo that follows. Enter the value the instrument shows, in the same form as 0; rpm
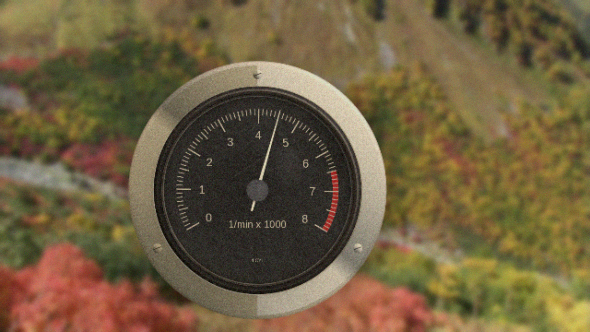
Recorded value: 4500; rpm
